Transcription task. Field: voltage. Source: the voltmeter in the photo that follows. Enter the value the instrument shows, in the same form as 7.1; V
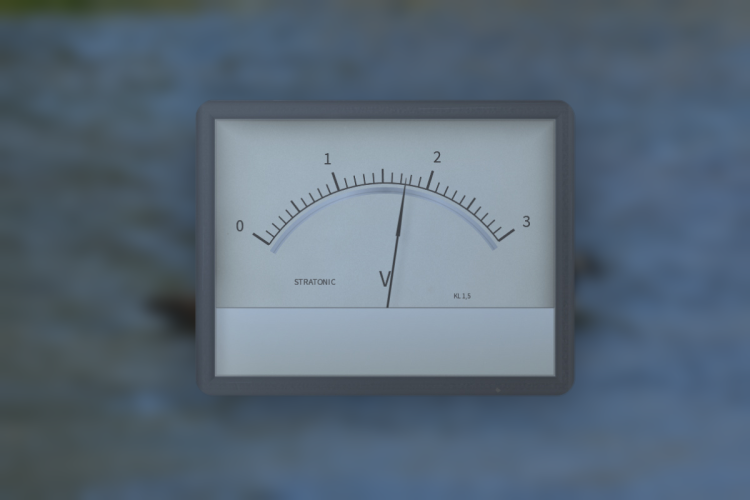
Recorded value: 1.75; V
